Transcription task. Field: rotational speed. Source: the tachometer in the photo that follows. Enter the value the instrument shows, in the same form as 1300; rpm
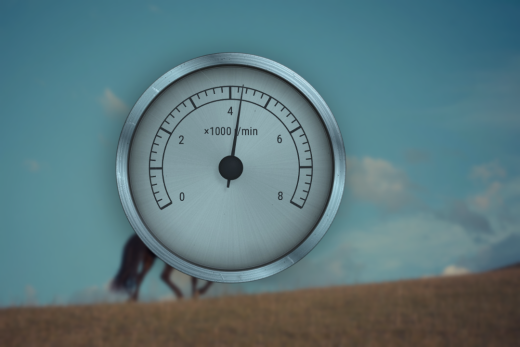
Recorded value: 4300; rpm
